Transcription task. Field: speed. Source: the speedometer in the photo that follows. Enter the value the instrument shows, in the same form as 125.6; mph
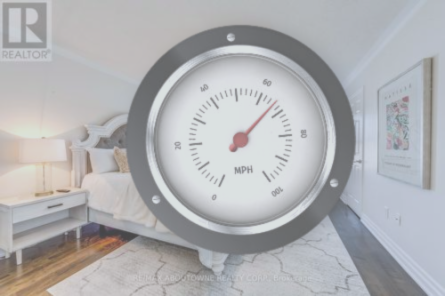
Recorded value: 66; mph
